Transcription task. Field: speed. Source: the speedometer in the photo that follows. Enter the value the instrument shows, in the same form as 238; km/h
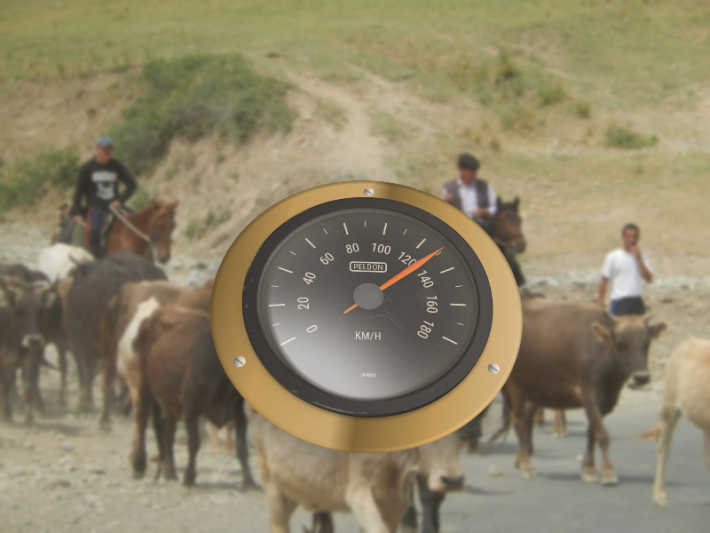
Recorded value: 130; km/h
